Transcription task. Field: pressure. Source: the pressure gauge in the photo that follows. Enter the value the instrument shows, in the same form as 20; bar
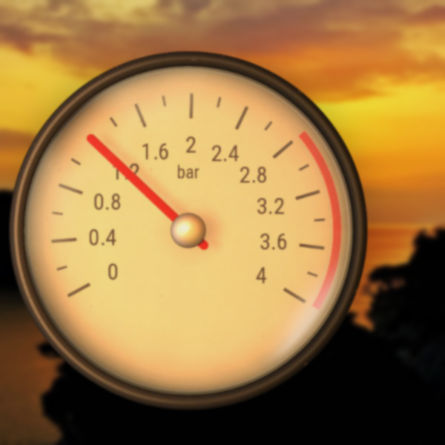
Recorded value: 1.2; bar
